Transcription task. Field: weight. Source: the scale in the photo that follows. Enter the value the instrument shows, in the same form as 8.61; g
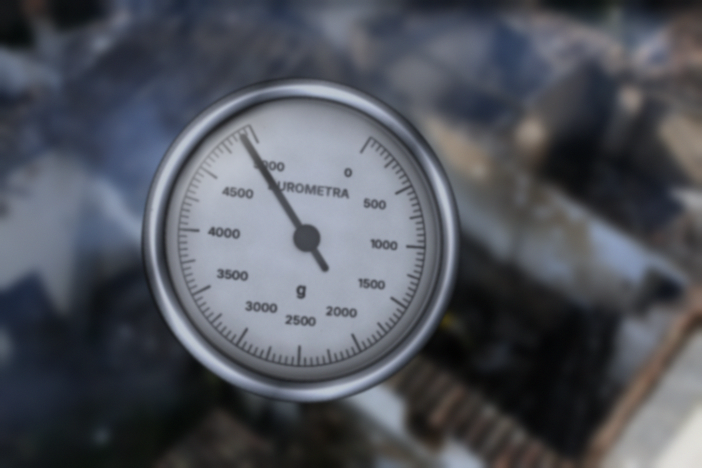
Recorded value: 4900; g
